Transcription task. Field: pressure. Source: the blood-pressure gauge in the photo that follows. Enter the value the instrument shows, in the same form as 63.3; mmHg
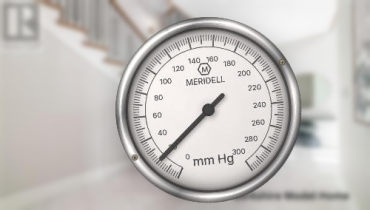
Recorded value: 20; mmHg
